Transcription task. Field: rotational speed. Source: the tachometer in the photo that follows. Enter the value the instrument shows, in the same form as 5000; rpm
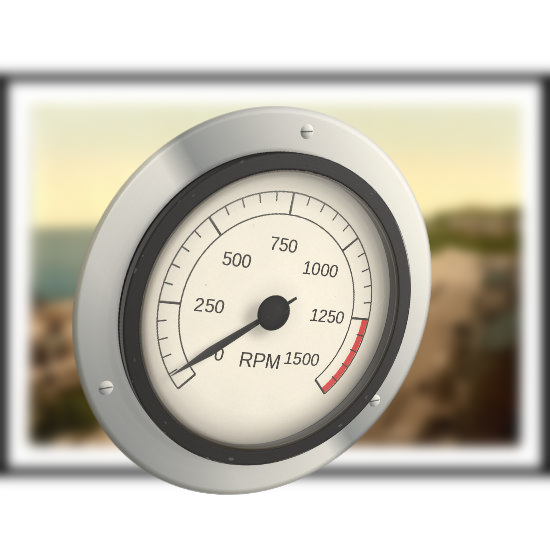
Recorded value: 50; rpm
